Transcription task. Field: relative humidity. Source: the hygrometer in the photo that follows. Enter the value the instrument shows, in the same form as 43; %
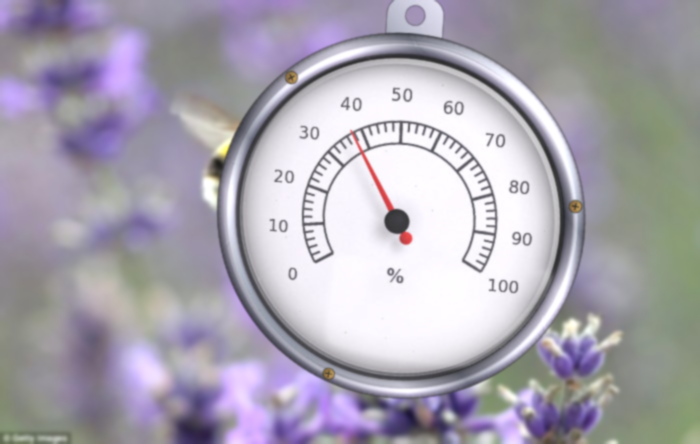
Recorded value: 38; %
